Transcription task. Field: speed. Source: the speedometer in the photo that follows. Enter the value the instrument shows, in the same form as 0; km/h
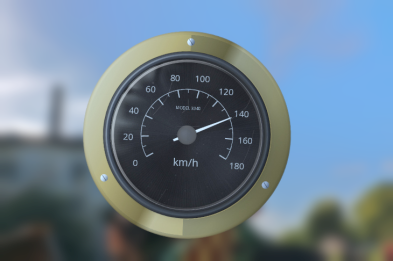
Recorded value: 140; km/h
